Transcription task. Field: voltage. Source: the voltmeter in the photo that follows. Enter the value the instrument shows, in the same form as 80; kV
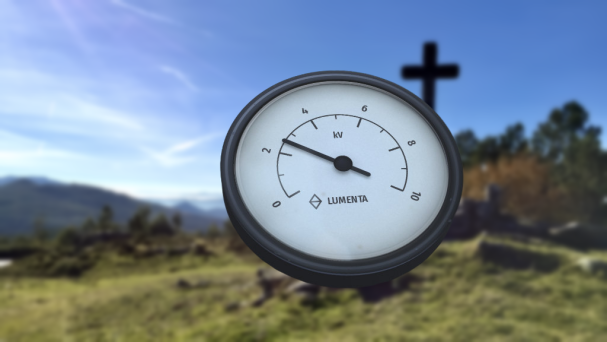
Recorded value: 2.5; kV
